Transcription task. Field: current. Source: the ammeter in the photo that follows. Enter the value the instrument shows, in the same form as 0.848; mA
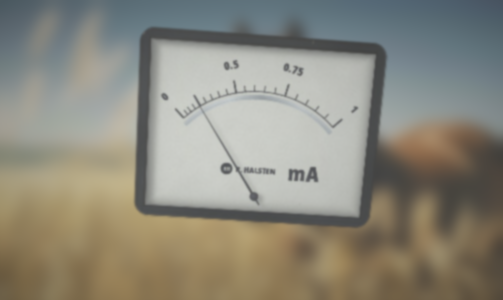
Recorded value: 0.25; mA
